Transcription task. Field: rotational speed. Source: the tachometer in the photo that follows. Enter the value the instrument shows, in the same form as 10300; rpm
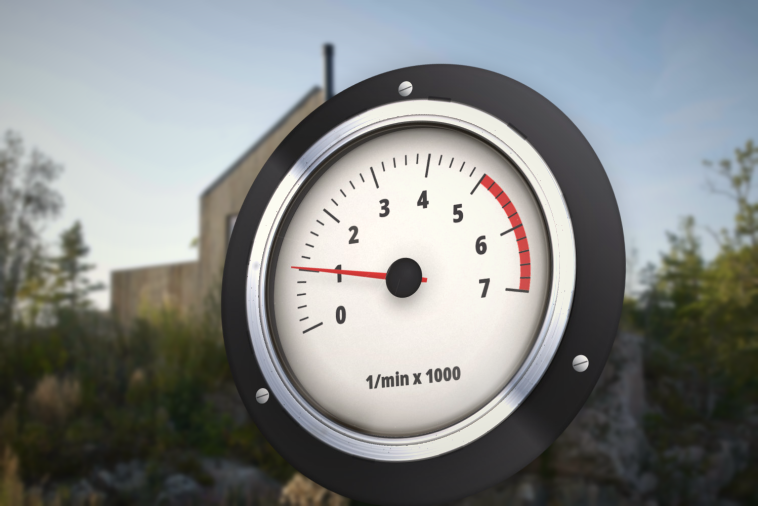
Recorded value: 1000; rpm
